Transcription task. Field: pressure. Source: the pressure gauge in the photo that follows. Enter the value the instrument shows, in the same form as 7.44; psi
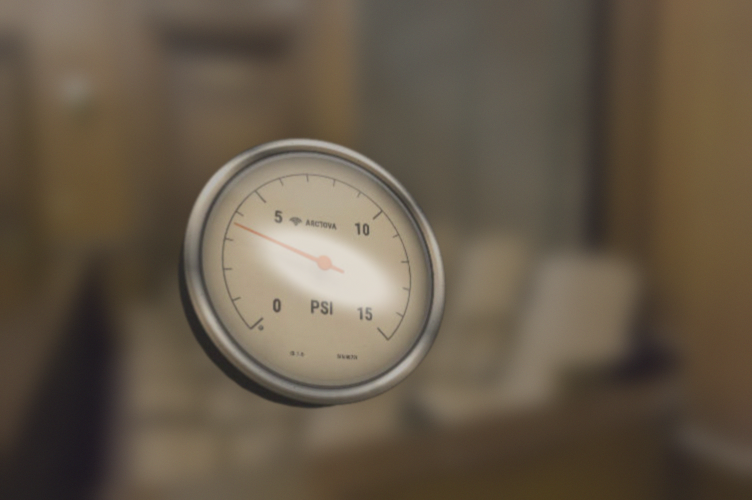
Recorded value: 3.5; psi
